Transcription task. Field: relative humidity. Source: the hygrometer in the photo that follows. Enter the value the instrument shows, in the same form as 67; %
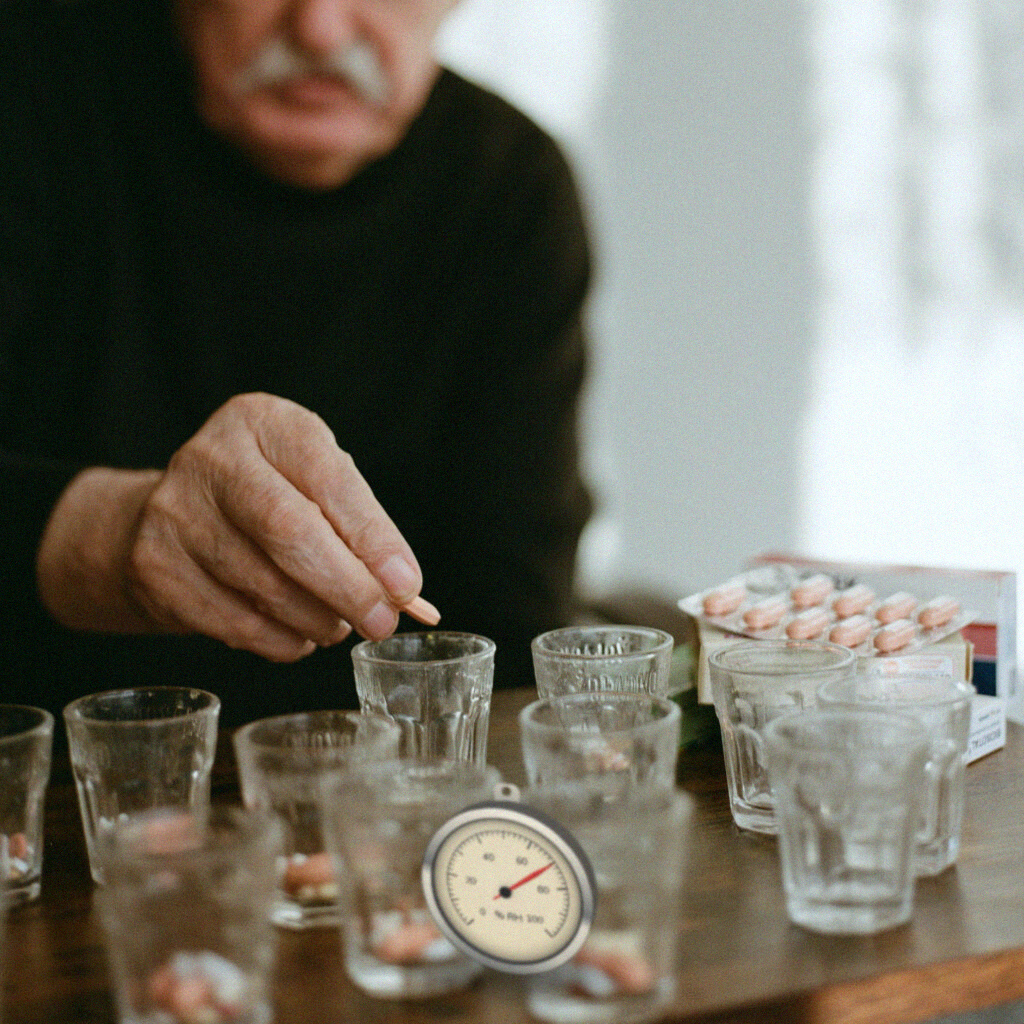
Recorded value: 70; %
